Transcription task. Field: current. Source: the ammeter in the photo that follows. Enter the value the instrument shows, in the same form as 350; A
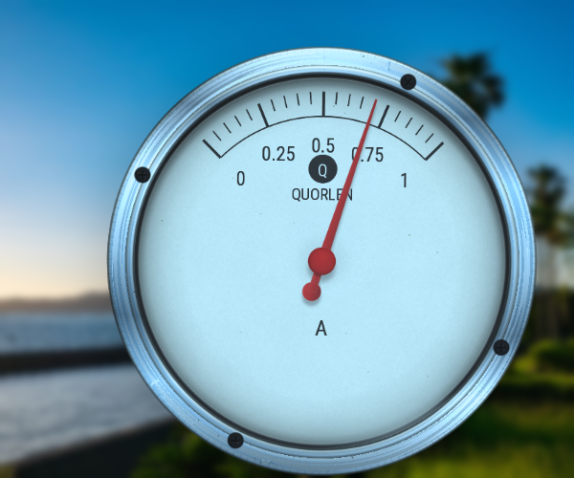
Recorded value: 0.7; A
